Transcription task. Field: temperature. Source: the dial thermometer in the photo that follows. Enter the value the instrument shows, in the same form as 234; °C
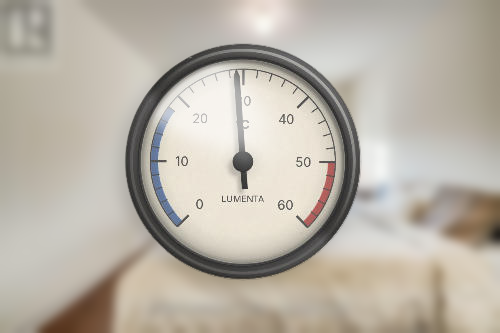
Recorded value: 29; °C
